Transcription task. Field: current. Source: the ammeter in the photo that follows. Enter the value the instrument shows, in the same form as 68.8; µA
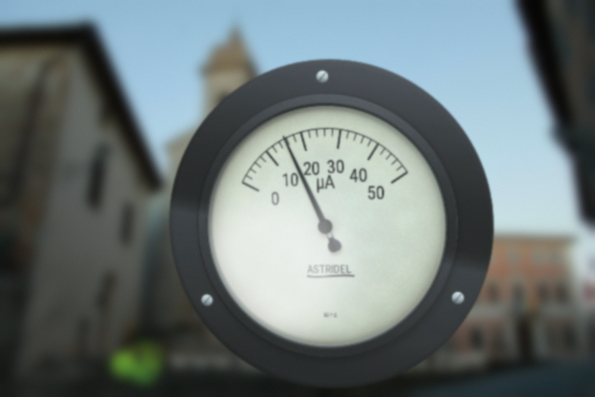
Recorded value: 16; µA
